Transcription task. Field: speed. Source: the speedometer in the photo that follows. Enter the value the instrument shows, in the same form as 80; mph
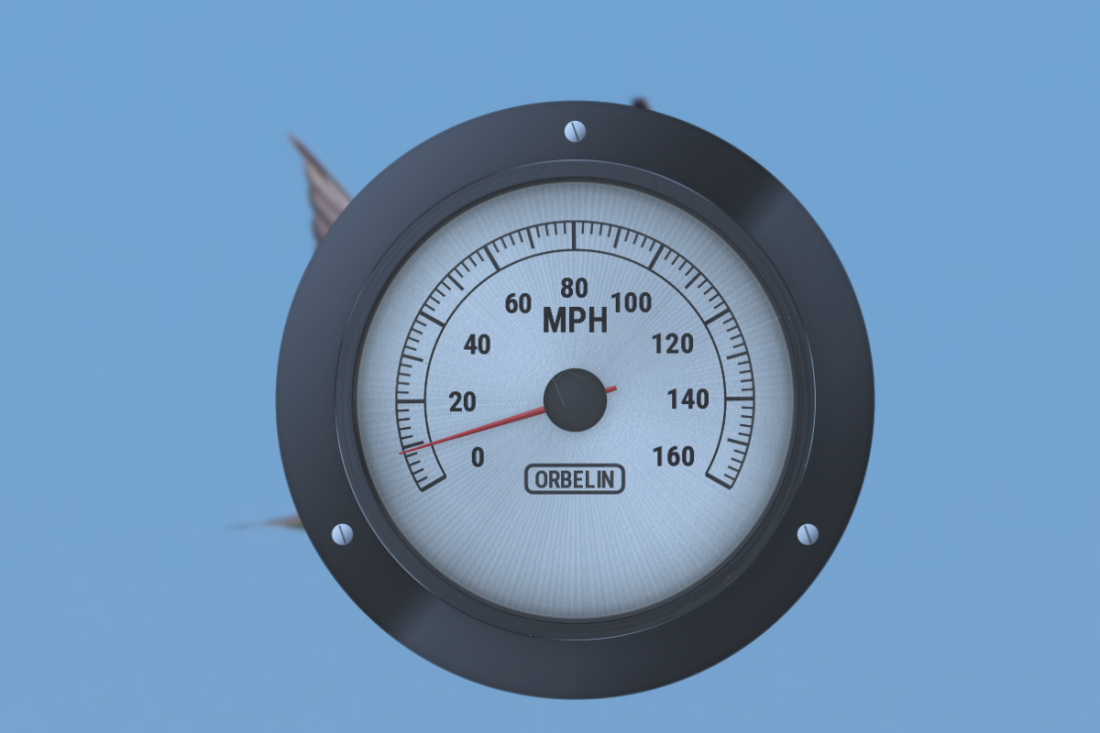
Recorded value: 9; mph
